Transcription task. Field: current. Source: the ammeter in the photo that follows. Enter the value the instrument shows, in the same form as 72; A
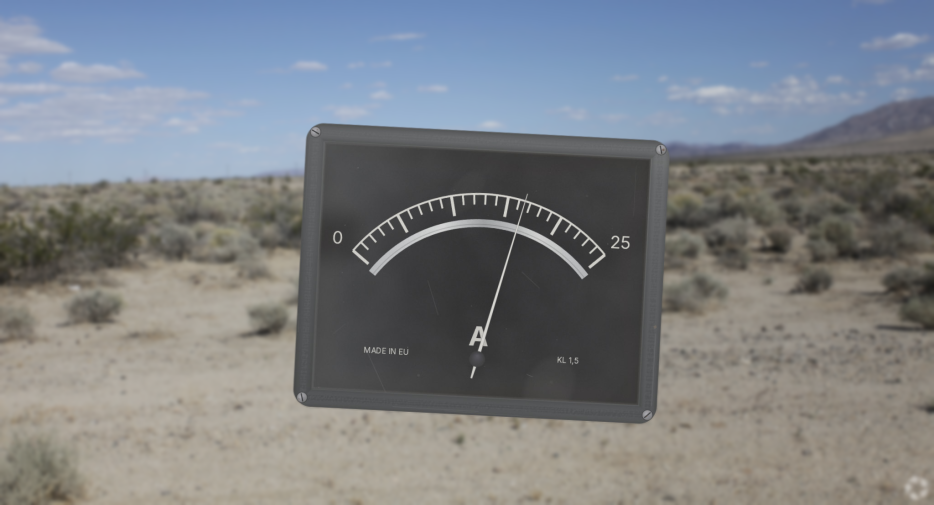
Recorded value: 16.5; A
